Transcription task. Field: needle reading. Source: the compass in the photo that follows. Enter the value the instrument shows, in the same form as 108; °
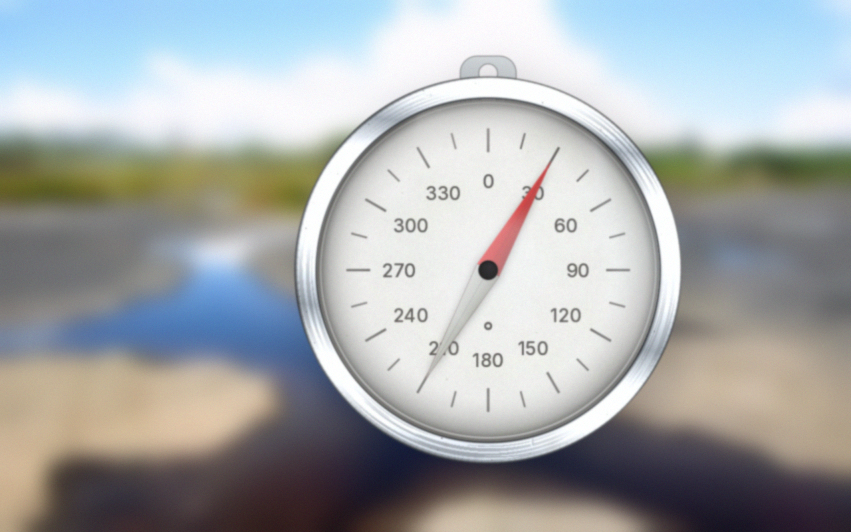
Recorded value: 30; °
